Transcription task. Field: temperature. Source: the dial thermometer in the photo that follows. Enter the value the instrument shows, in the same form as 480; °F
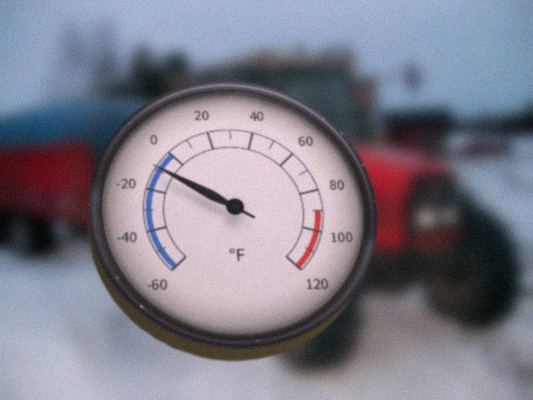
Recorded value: -10; °F
